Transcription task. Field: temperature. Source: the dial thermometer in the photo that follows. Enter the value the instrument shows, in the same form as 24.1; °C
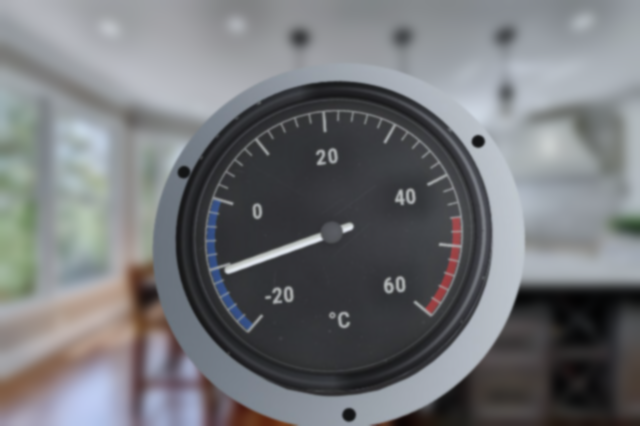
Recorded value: -11; °C
